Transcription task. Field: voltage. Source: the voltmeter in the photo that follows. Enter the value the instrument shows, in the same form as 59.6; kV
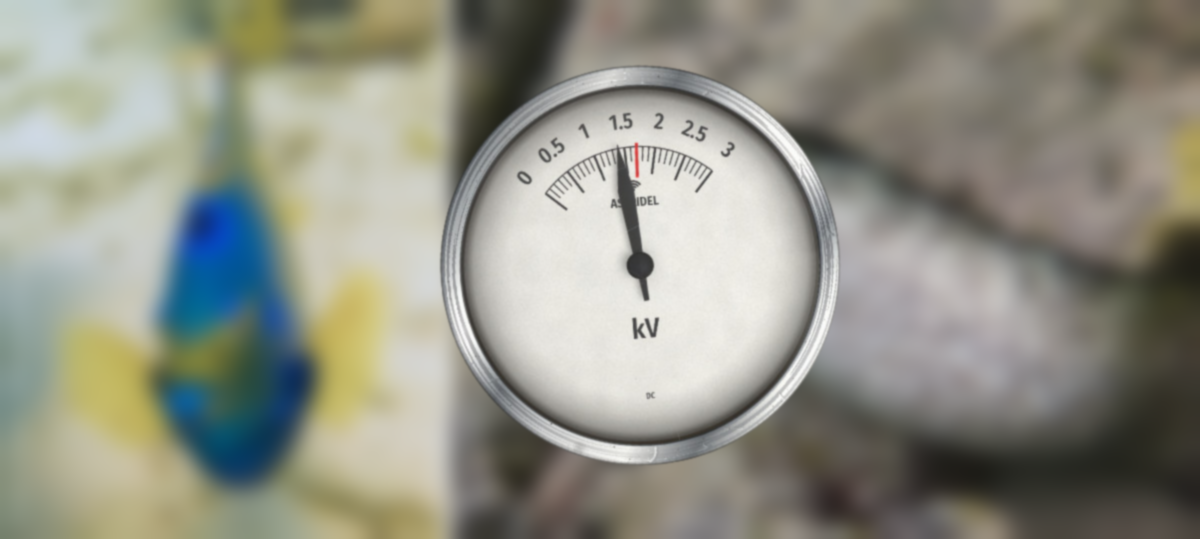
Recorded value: 1.4; kV
